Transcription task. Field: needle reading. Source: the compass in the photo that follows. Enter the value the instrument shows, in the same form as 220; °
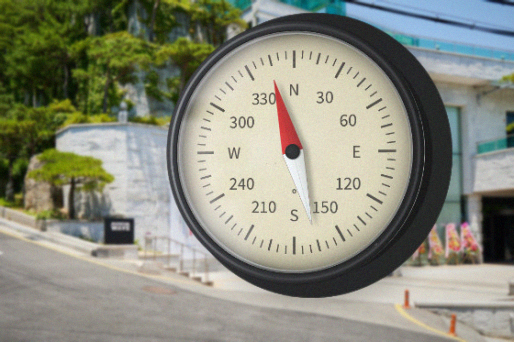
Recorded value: 345; °
